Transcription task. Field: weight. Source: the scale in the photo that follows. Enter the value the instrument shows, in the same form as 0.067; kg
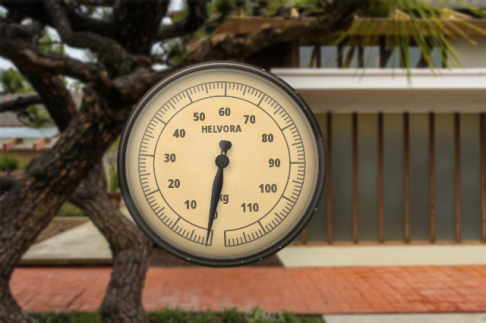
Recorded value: 1; kg
